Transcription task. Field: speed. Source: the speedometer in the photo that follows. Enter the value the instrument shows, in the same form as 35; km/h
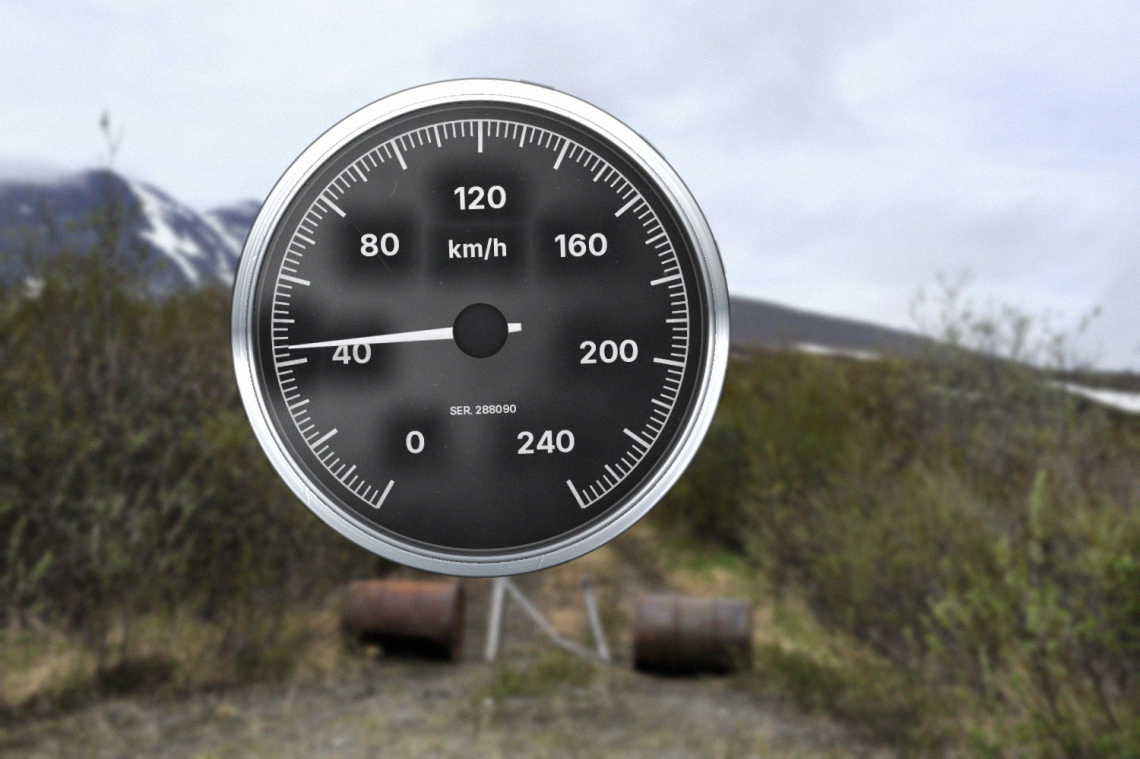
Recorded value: 44; km/h
